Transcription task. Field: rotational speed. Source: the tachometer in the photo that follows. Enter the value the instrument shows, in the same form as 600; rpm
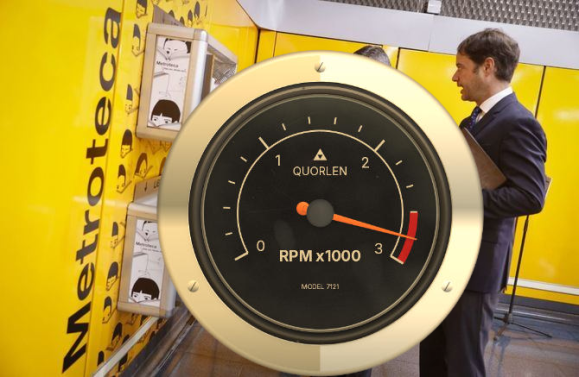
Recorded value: 2800; rpm
